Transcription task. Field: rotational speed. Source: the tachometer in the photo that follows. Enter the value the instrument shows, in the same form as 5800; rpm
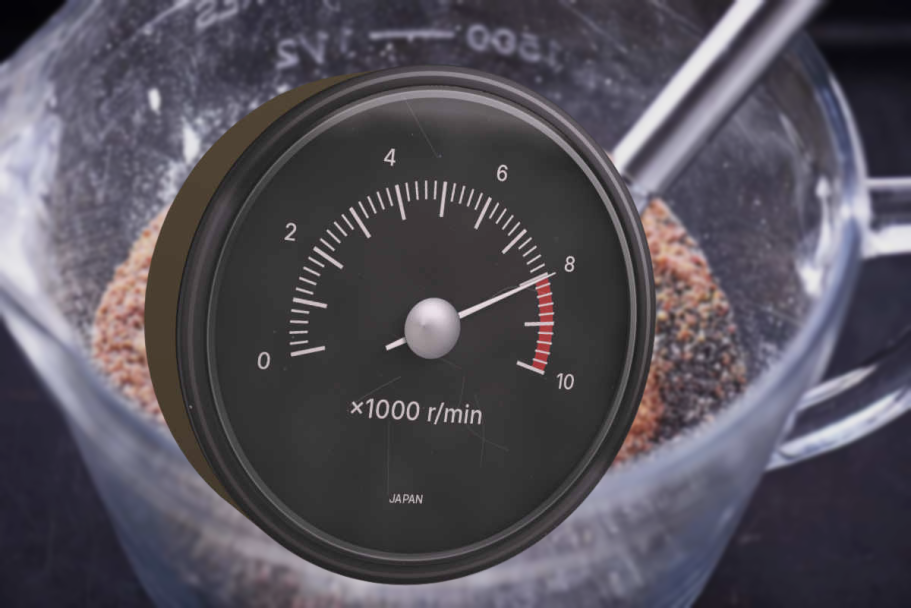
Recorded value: 8000; rpm
